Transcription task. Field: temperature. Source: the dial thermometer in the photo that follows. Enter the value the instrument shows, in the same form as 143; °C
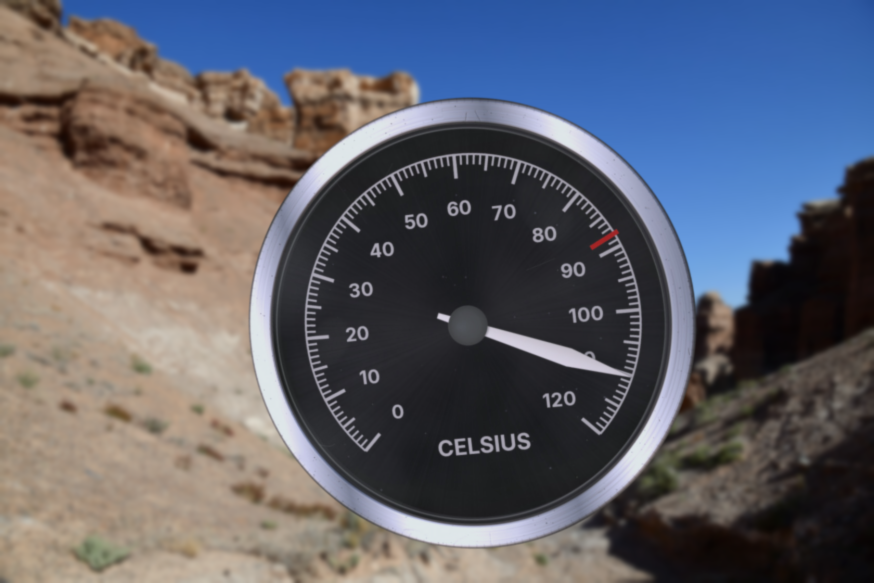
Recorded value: 110; °C
